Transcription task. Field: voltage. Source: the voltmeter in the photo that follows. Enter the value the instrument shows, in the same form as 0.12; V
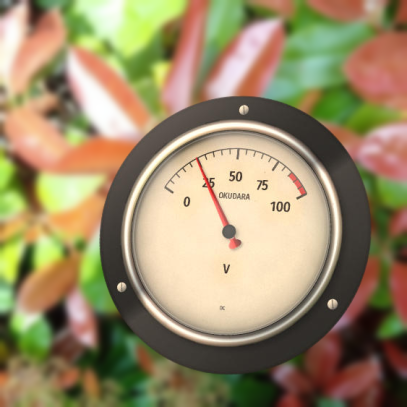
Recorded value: 25; V
